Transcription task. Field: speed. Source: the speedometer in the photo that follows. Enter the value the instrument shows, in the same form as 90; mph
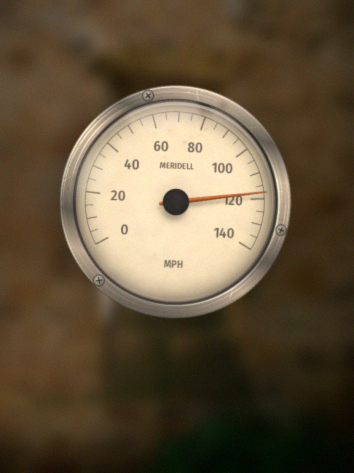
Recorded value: 117.5; mph
